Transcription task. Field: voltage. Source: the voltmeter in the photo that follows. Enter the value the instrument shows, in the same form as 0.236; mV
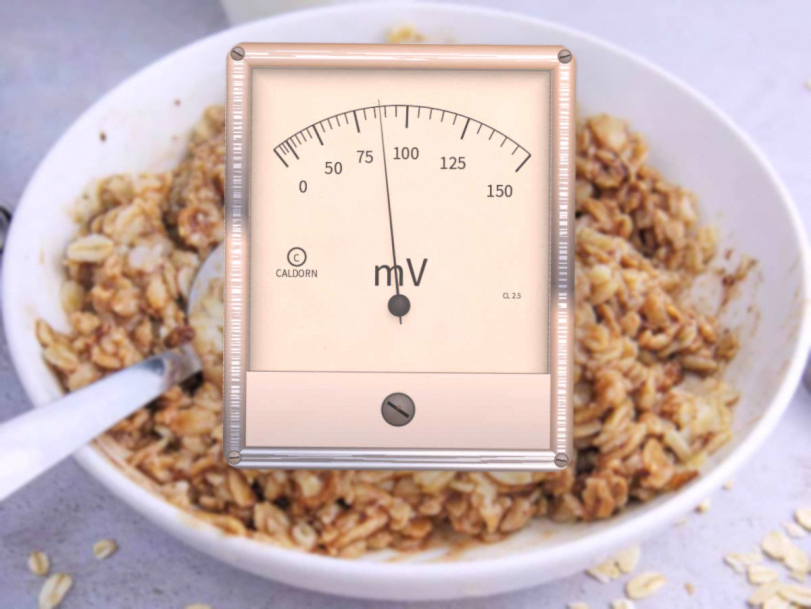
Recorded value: 87.5; mV
